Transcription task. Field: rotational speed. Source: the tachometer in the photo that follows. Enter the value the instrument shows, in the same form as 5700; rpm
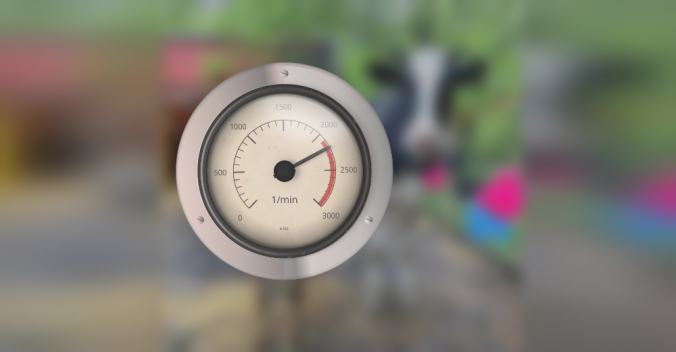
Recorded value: 2200; rpm
